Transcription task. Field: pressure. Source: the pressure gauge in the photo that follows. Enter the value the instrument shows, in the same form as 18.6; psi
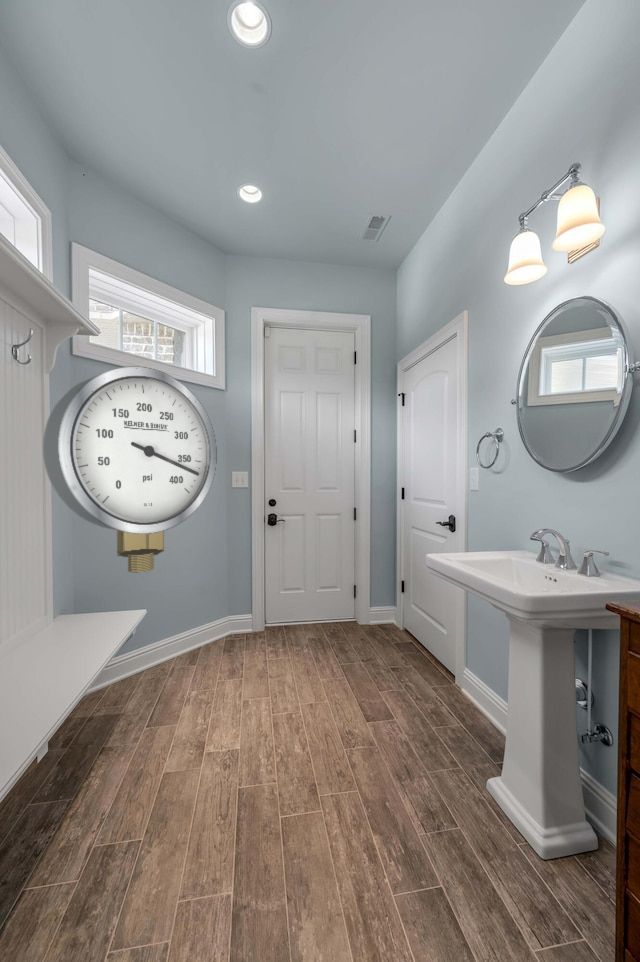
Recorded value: 370; psi
